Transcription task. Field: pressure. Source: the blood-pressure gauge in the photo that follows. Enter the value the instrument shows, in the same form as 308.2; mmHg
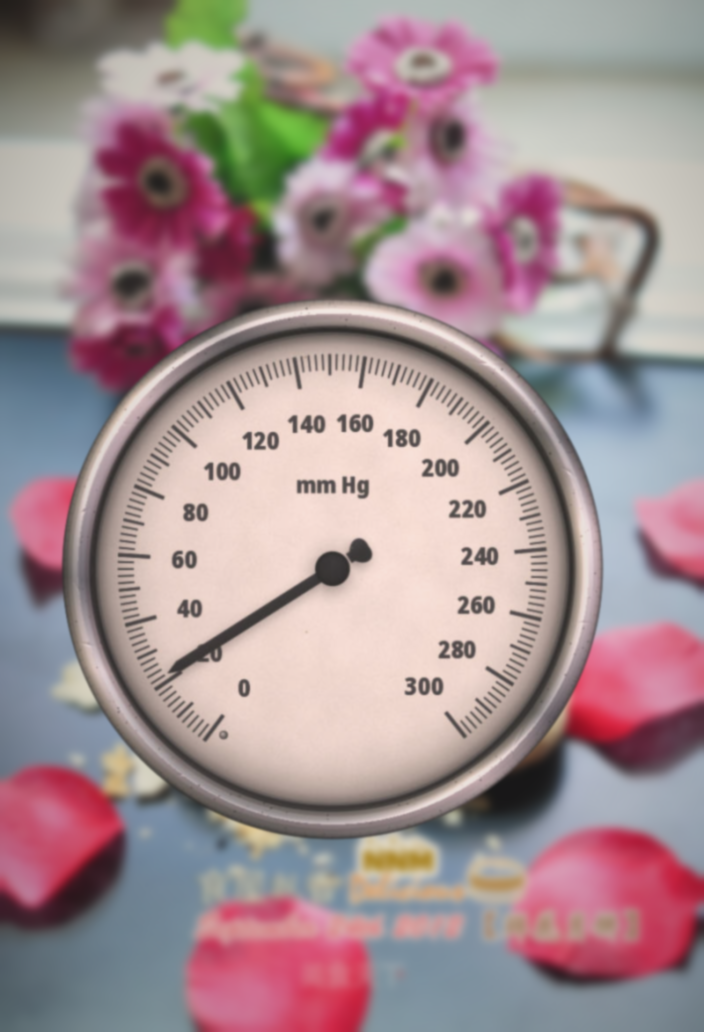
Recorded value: 22; mmHg
